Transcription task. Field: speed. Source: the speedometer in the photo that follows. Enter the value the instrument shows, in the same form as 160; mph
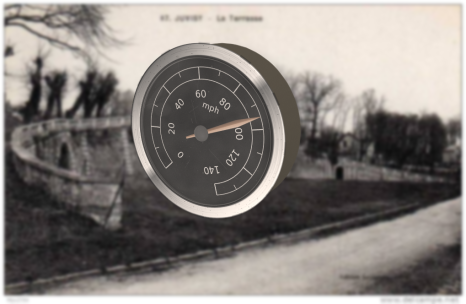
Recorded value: 95; mph
